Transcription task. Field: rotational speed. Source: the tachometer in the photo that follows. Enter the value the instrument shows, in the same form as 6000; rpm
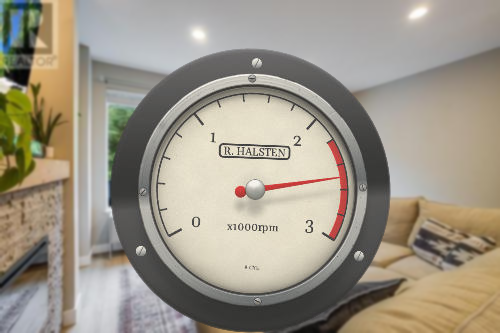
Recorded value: 2500; rpm
